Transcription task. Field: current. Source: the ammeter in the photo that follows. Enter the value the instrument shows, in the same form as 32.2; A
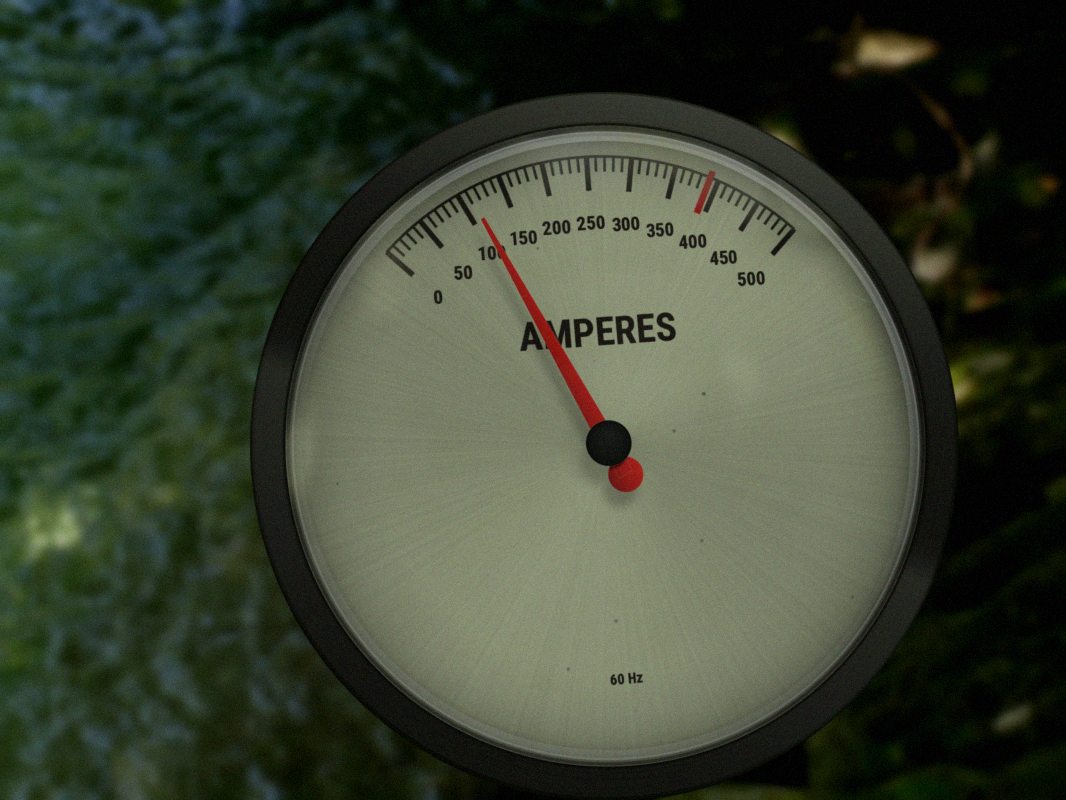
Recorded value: 110; A
